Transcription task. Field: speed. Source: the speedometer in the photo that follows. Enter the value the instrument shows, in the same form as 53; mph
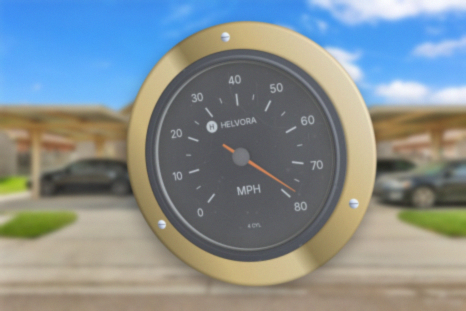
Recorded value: 77.5; mph
